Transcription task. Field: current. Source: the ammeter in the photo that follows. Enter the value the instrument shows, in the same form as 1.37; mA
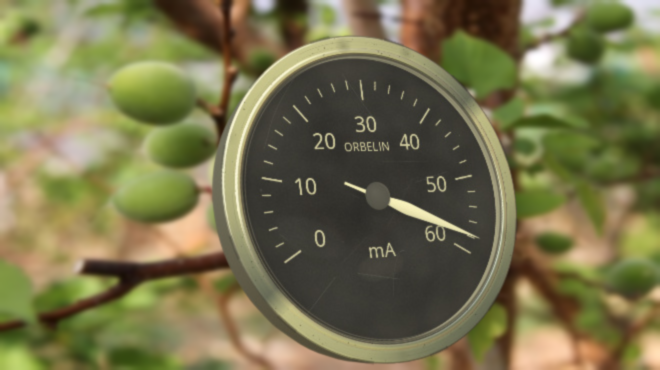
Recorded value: 58; mA
